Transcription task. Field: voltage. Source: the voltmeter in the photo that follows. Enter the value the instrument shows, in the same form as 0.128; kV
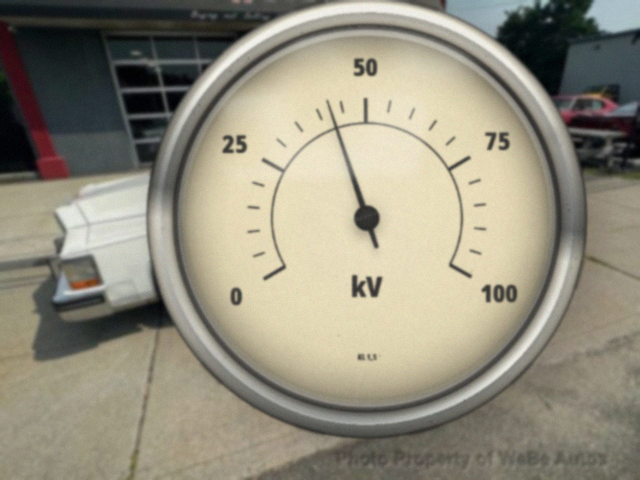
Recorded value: 42.5; kV
